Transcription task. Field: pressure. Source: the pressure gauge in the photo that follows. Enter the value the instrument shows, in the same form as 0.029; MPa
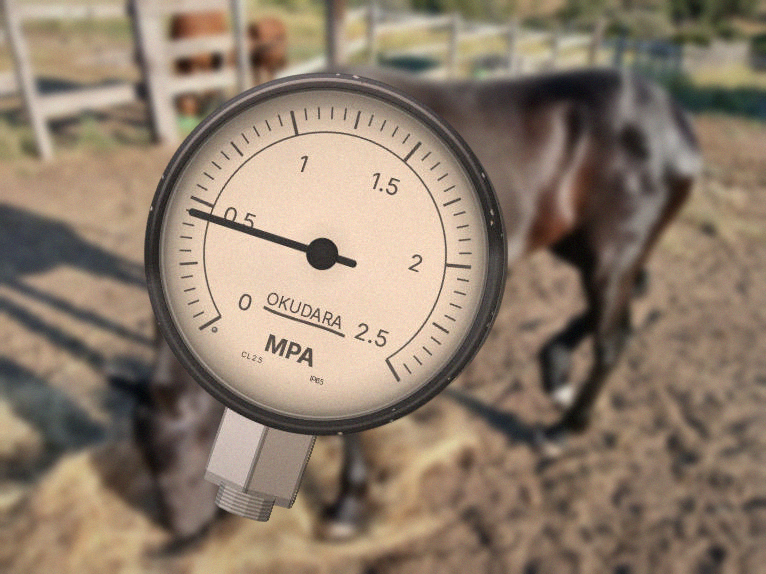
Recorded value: 0.45; MPa
